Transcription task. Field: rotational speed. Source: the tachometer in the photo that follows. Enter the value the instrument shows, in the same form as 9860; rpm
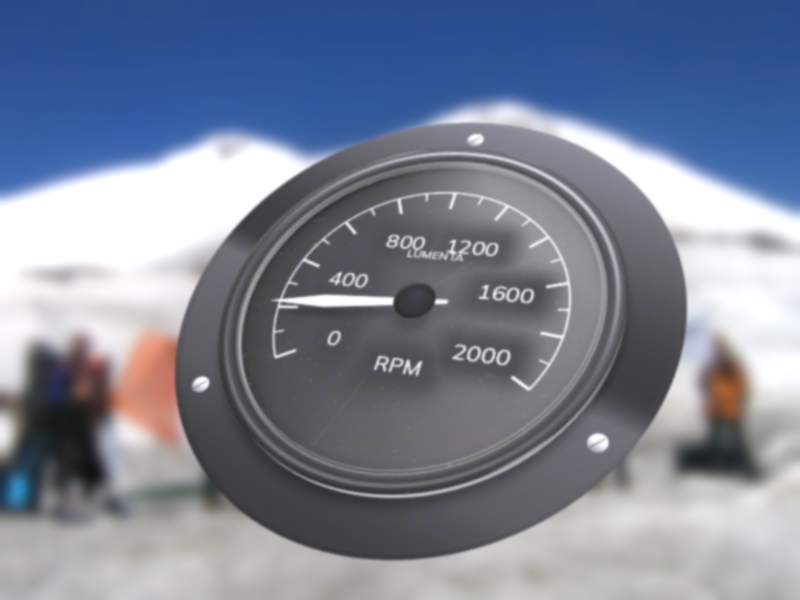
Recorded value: 200; rpm
